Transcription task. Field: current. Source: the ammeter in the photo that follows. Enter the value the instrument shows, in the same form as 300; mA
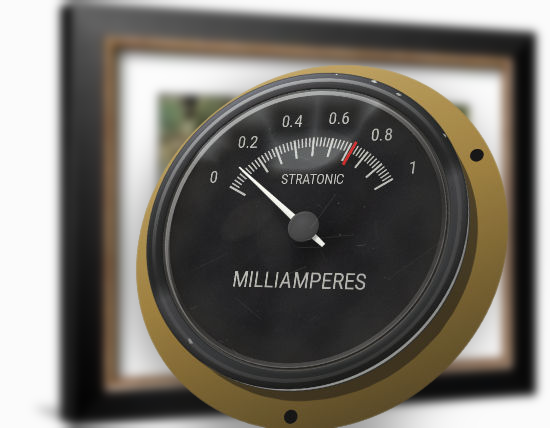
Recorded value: 0.1; mA
